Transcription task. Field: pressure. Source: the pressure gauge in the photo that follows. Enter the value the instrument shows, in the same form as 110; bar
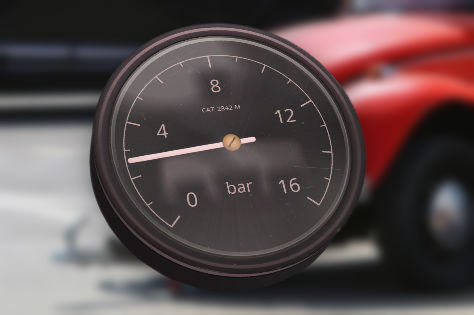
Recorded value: 2.5; bar
